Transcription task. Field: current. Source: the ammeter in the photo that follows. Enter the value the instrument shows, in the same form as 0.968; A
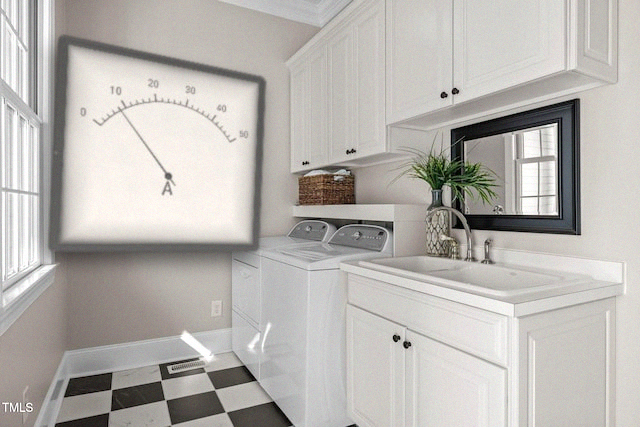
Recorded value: 8; A
